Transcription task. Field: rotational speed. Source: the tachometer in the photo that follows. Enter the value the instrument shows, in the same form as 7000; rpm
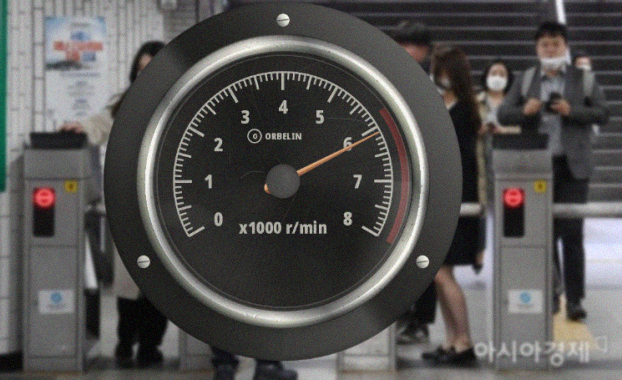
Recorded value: 6100; rpm
